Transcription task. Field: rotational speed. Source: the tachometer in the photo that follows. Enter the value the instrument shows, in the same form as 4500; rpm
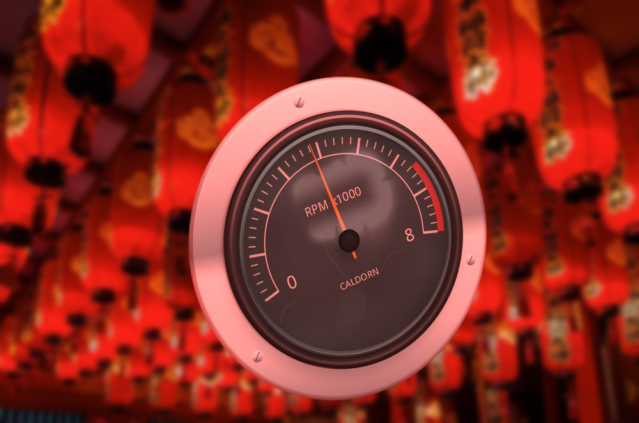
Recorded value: 3800; rpm
